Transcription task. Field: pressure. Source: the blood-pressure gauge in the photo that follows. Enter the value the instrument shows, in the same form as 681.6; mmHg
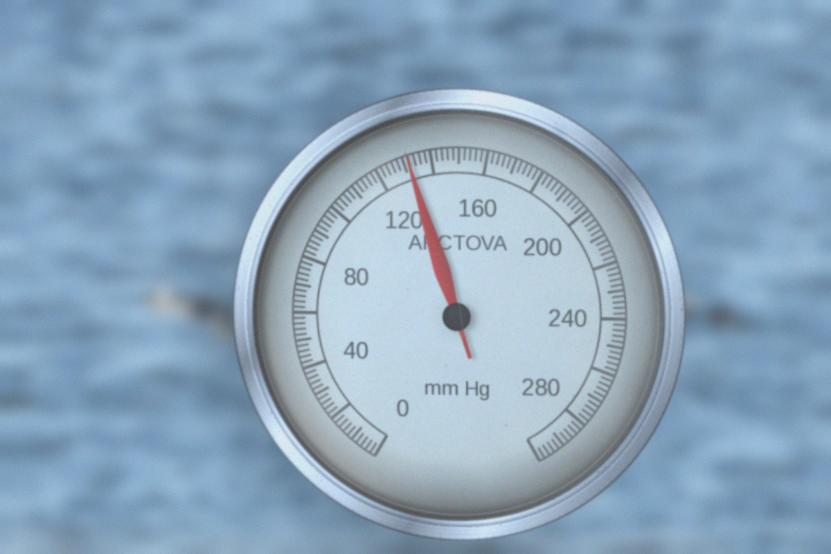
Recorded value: 132; mmHg
